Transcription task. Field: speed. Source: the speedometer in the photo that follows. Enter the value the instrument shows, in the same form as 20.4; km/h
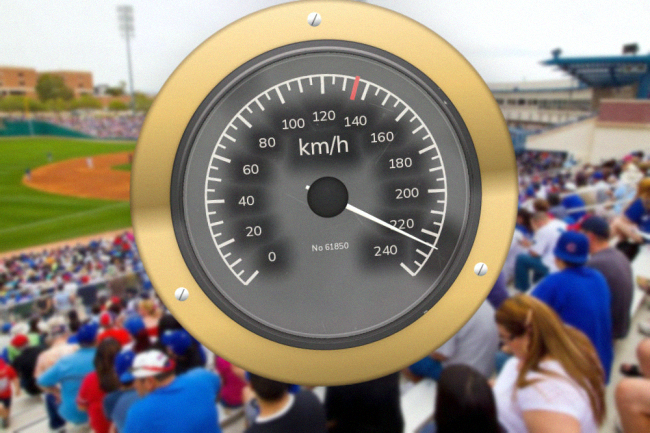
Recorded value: 225; km/h
